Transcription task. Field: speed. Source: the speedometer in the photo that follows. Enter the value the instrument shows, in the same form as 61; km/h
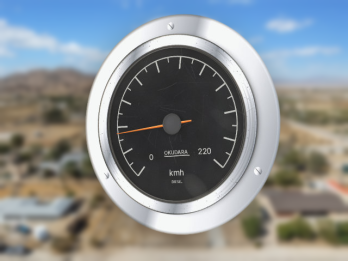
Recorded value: 35; km/h
